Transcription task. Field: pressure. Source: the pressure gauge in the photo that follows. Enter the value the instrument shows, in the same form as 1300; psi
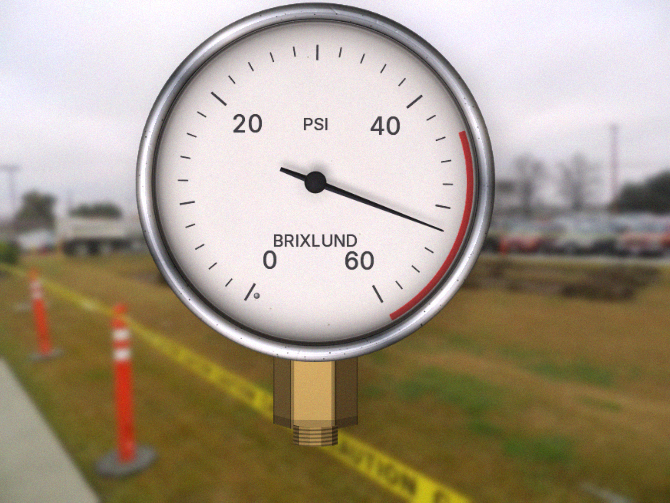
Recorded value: 52; psi
